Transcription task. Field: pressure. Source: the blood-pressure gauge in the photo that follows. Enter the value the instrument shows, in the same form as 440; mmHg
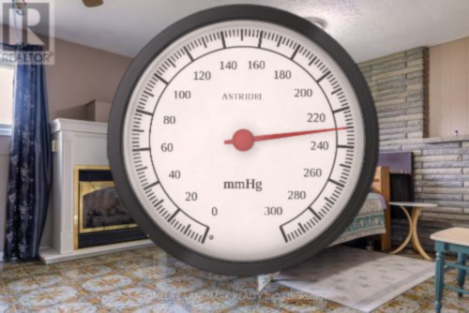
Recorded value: 230; mmHg
